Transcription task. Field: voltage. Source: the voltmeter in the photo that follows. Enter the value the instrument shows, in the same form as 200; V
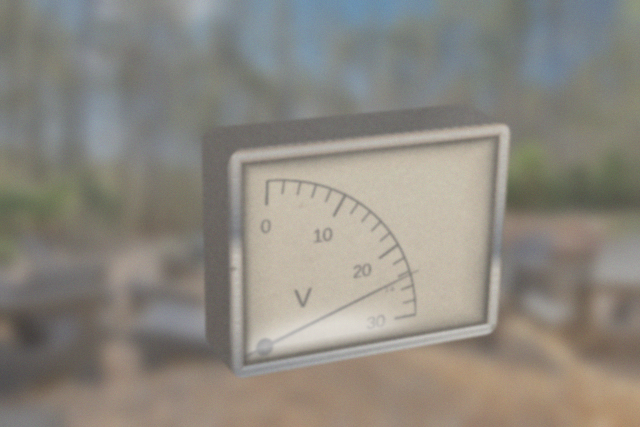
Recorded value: 24; V
